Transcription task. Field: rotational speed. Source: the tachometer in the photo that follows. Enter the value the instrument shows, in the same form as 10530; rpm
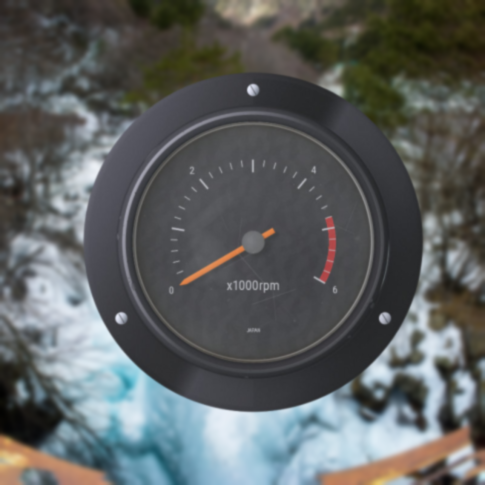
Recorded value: 0; rpm
